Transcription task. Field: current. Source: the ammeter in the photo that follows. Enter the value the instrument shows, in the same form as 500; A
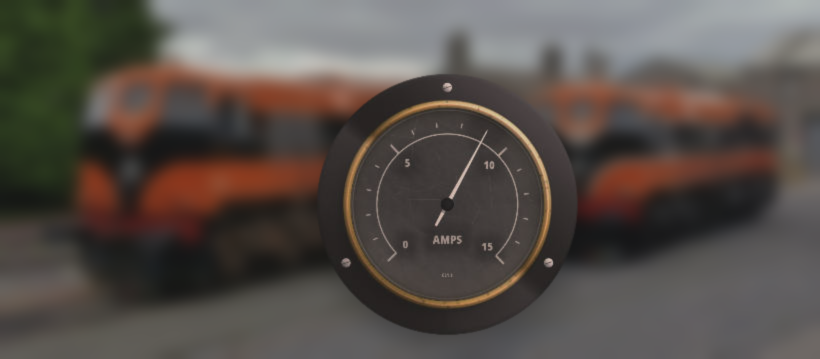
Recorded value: 9; A
